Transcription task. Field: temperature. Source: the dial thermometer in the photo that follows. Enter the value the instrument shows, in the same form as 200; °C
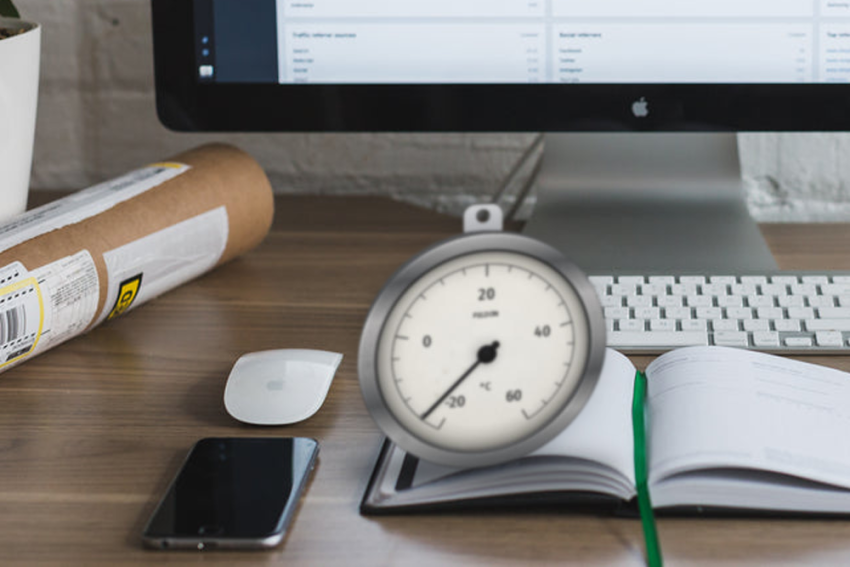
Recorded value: -16; °C
